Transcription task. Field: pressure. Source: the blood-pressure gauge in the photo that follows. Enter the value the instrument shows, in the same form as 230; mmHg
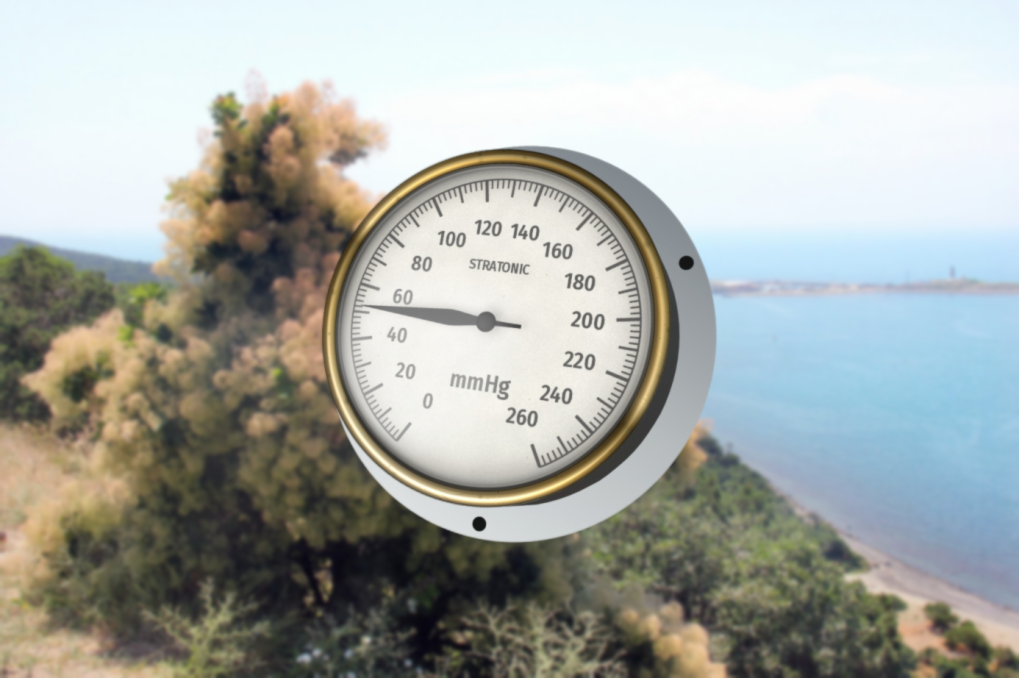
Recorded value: 52; mmHg
